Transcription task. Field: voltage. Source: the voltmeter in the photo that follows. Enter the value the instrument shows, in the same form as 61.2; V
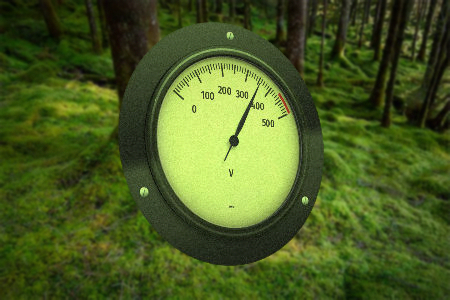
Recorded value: 350; V
